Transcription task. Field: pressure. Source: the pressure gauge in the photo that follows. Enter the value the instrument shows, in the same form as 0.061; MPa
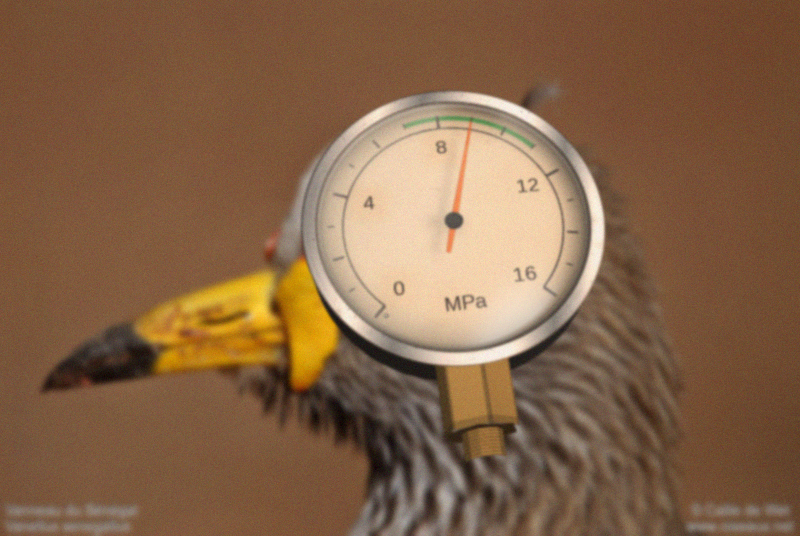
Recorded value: 9; MPa
